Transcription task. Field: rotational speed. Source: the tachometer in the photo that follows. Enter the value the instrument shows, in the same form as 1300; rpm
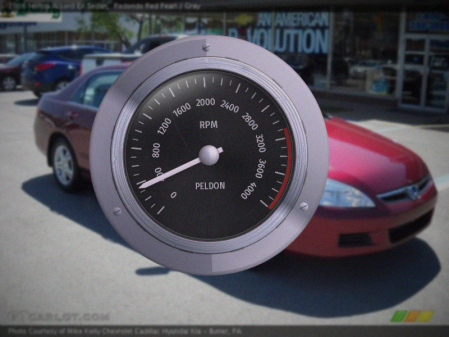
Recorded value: 350; rpm
